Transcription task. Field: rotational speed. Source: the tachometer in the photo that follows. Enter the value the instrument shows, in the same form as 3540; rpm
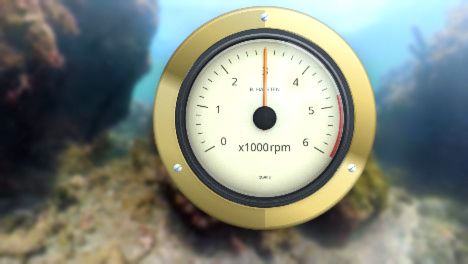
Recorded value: 3000; rpm
